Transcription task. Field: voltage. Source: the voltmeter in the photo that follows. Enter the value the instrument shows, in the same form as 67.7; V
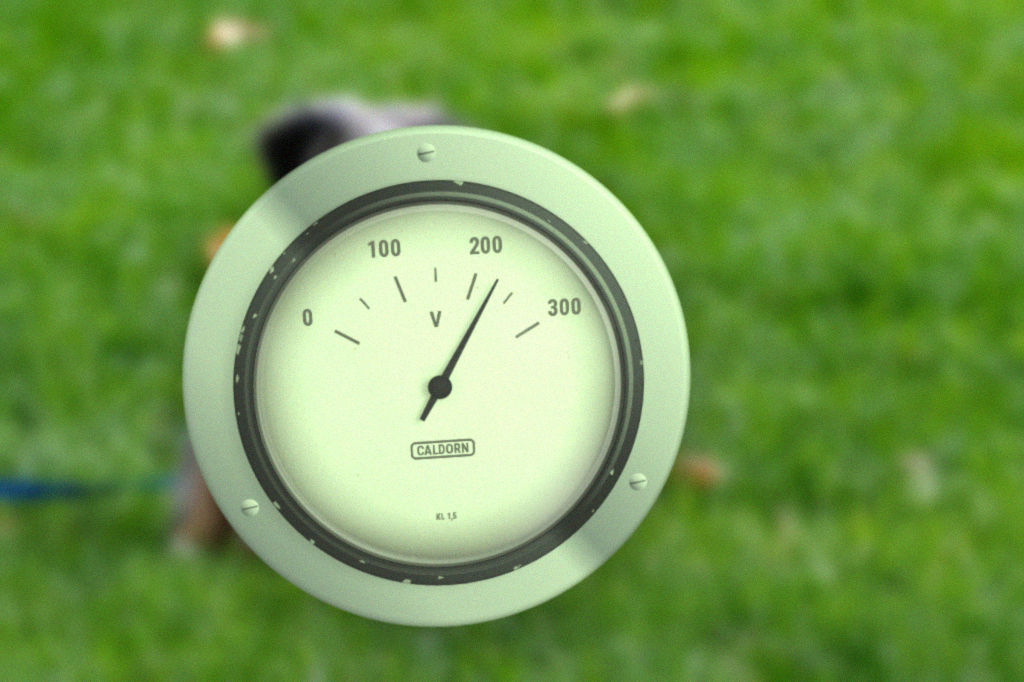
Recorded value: 225; V
